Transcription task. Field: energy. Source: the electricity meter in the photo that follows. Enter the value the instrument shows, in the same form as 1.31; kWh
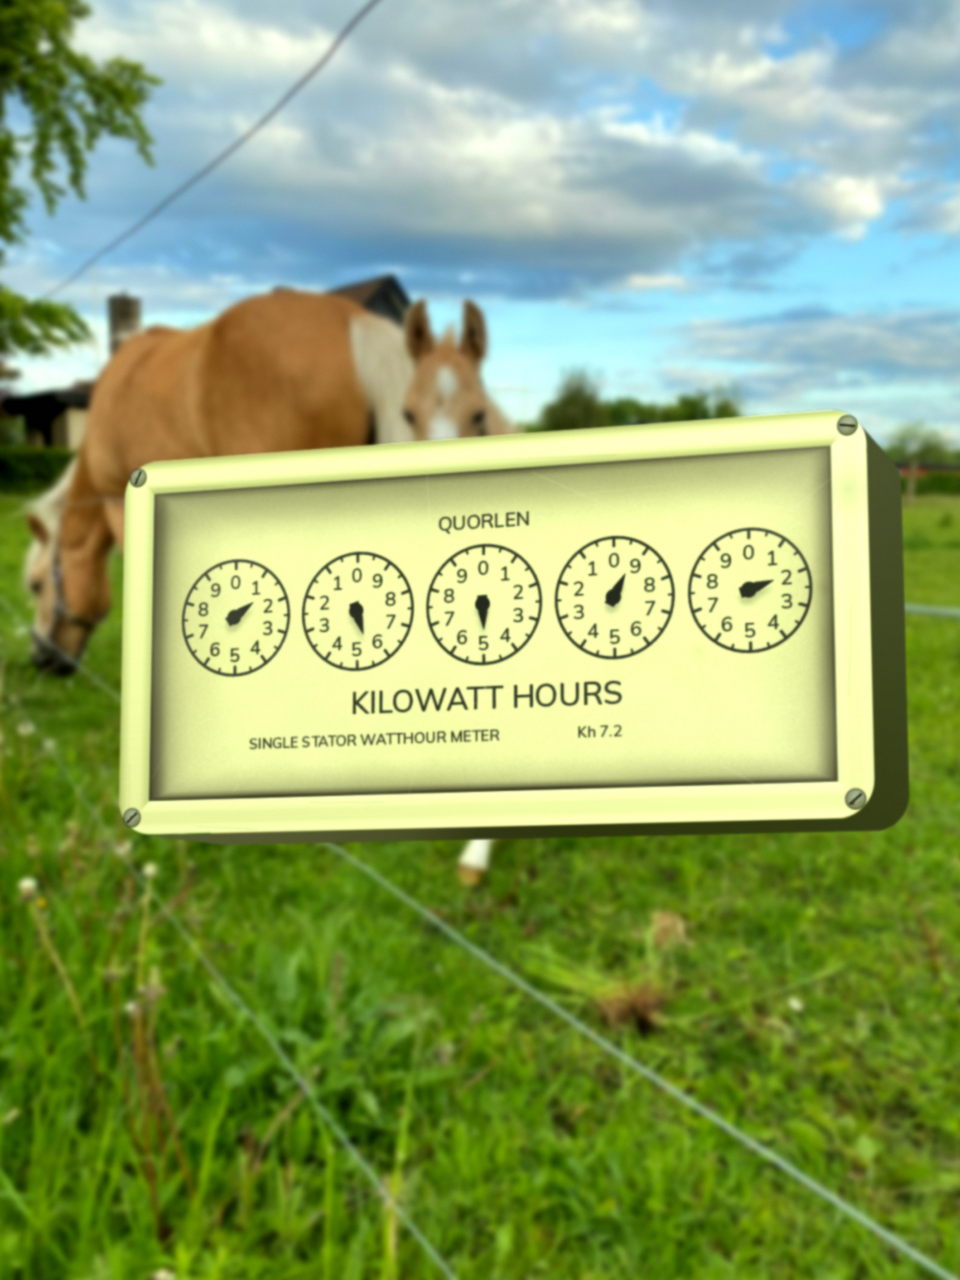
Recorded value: 15492; kWh
